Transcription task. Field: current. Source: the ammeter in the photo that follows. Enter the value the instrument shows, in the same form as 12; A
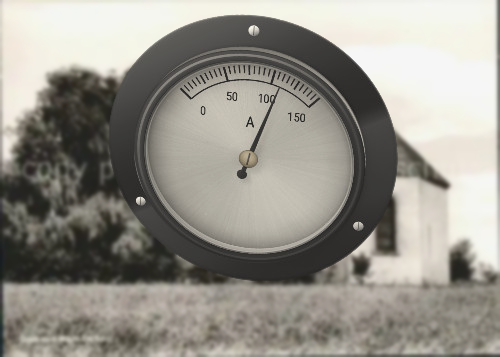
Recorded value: 110; A
